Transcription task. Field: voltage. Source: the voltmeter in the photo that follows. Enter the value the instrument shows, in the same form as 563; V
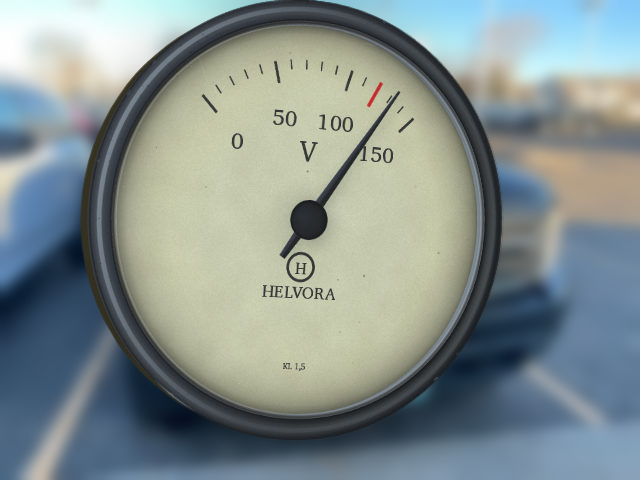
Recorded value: 130; V
